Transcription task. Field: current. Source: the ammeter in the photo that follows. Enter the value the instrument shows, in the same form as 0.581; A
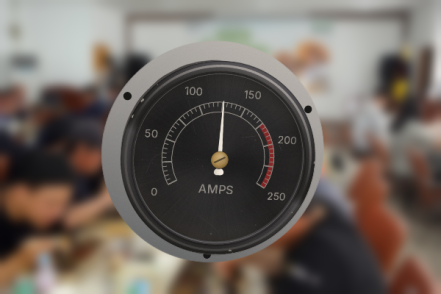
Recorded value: 125; A
